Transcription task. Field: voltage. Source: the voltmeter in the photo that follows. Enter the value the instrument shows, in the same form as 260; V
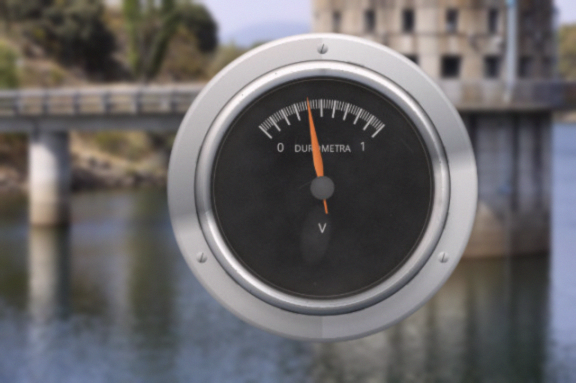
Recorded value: 0.4; V
